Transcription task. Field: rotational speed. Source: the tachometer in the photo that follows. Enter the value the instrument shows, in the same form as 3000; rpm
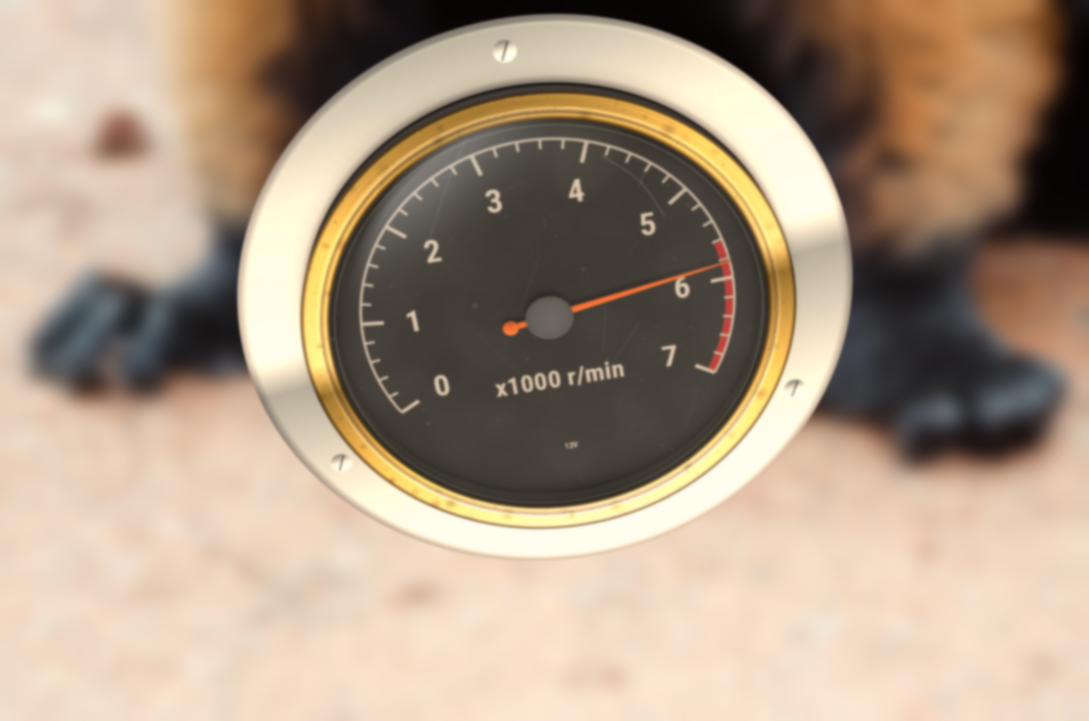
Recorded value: 5800; rpm
